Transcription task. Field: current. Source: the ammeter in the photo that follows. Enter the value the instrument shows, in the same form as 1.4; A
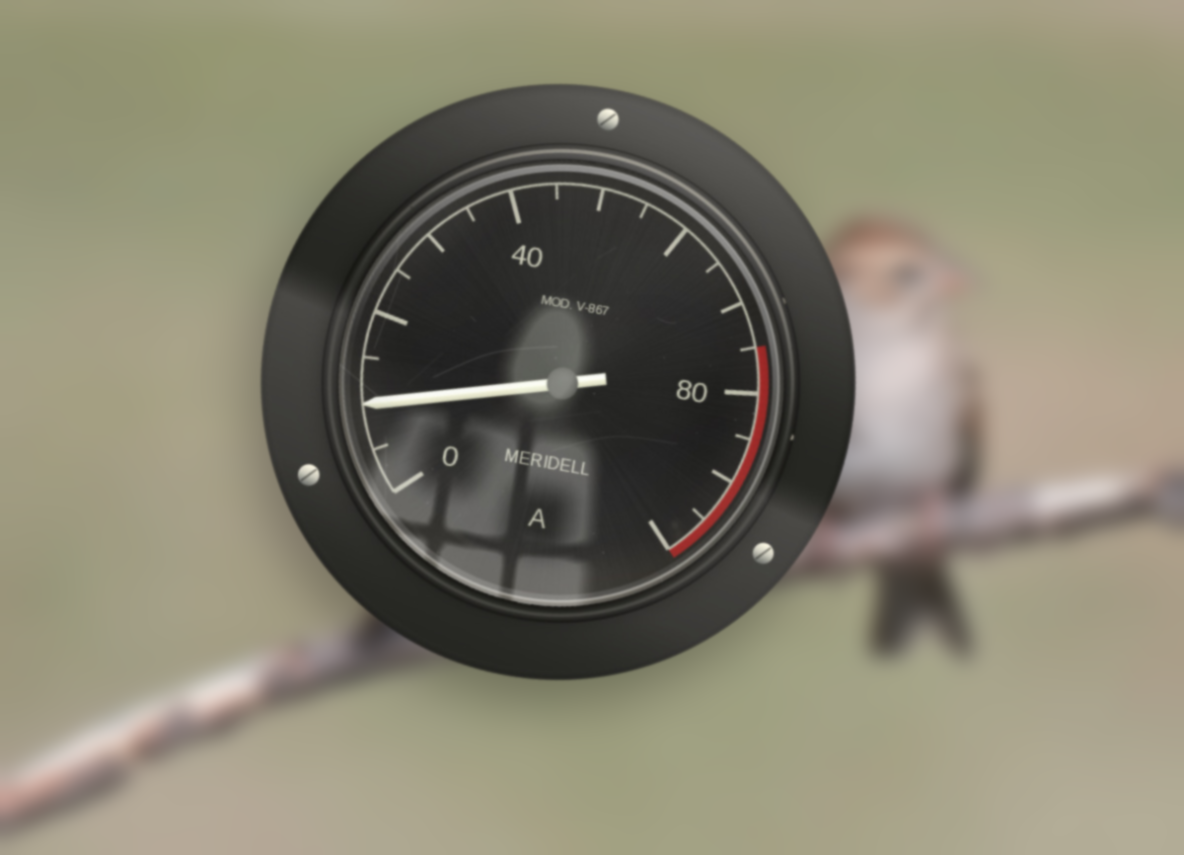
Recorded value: 10; A
